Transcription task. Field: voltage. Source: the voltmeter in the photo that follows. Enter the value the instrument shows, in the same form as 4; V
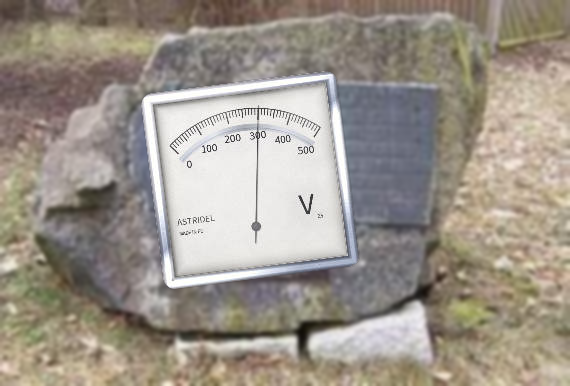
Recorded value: 300; V
